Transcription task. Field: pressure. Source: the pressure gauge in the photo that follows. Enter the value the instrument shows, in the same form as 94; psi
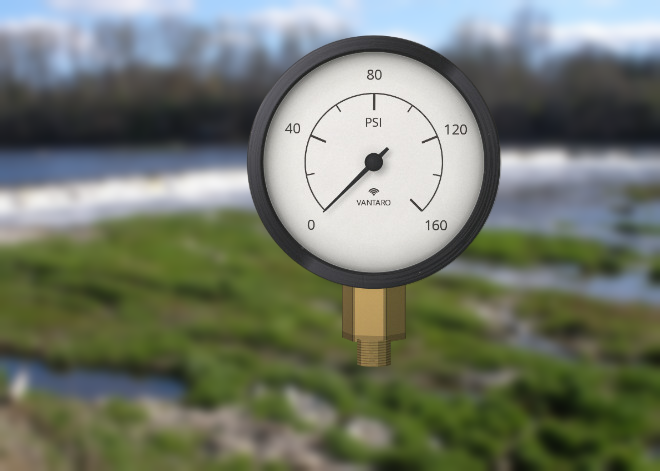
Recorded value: 0; psi
